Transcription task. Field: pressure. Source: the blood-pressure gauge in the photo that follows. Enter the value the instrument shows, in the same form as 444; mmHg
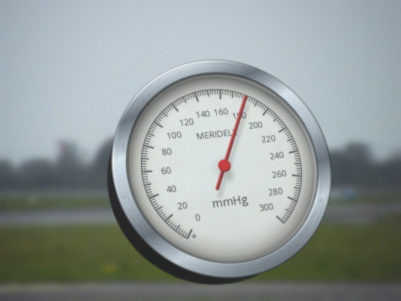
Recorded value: 180; mmHg
